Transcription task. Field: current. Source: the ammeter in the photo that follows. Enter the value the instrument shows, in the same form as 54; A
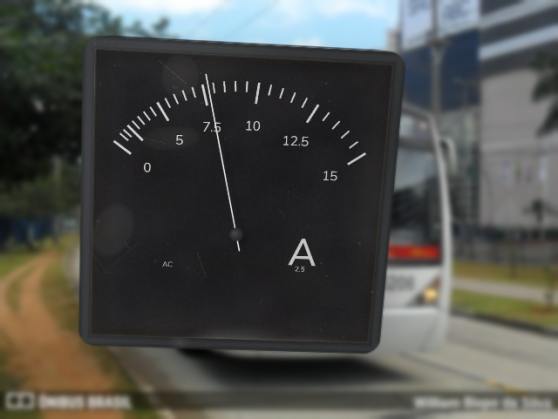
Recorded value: 7.75; A
